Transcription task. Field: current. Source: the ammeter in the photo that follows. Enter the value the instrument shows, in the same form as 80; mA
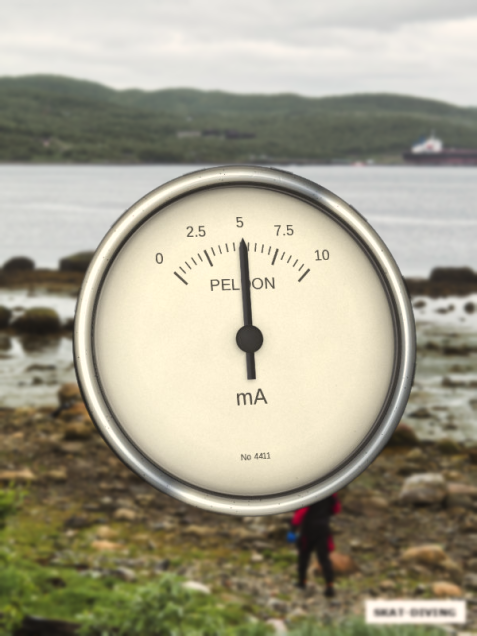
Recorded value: 5; mA
